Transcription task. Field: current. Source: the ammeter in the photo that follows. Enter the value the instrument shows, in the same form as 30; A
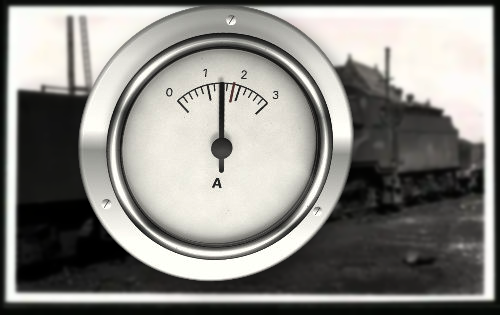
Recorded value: 1.4; A
